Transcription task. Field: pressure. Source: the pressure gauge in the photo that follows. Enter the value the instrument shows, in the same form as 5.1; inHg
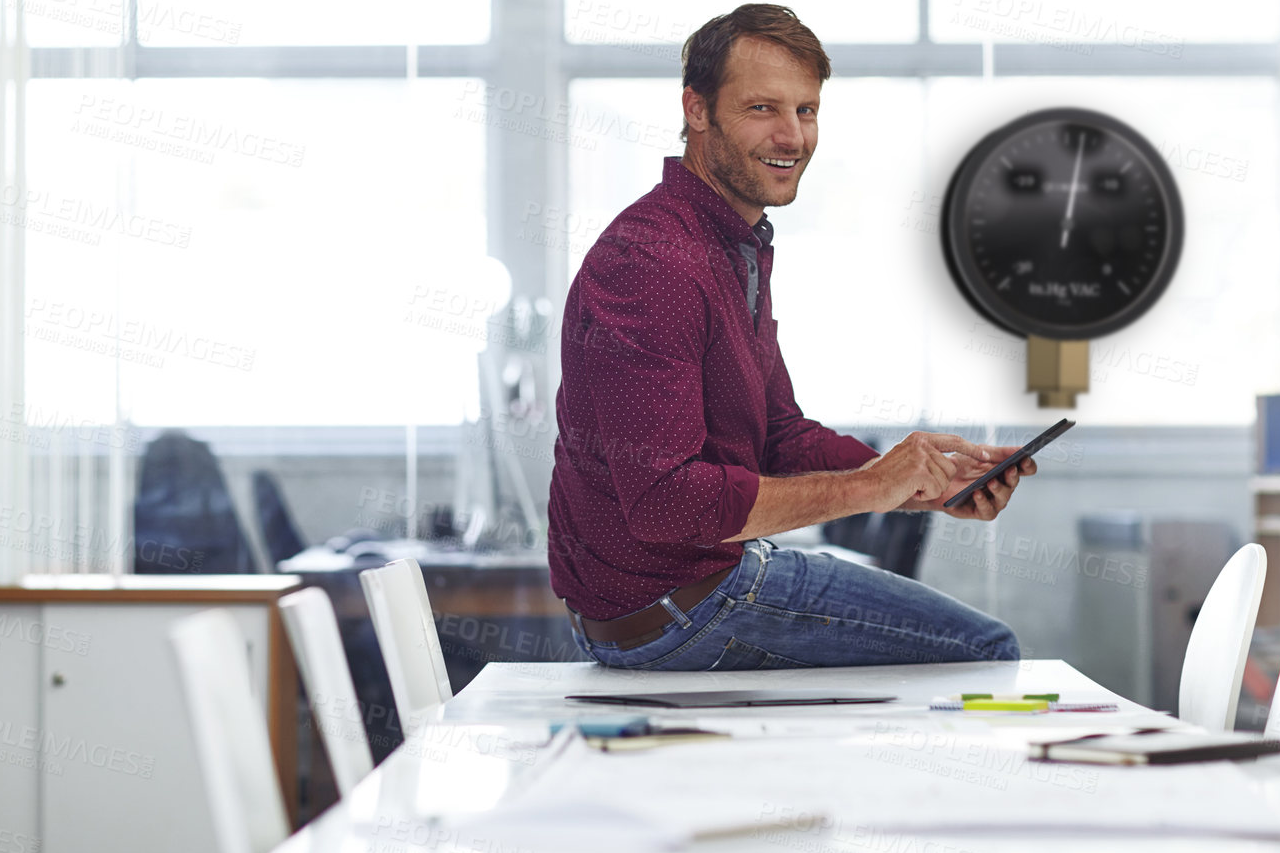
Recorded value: -14; inHg
